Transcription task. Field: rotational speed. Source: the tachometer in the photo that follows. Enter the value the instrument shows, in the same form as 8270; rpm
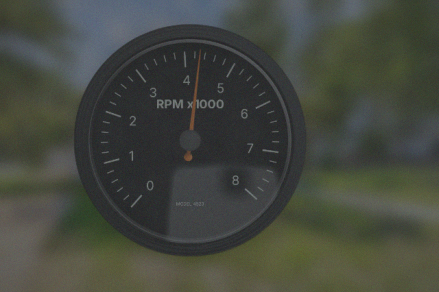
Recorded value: 4300; rpm
